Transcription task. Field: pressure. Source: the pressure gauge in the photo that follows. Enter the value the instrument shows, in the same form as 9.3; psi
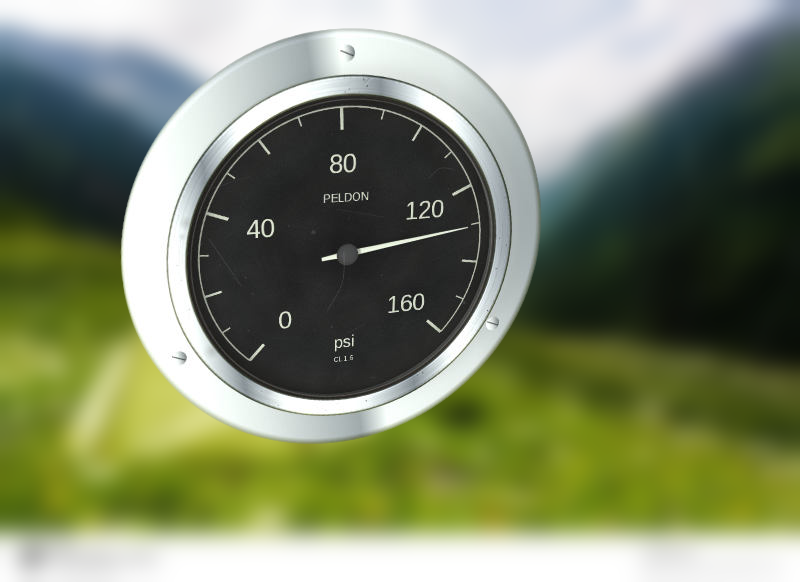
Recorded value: 130; psi
